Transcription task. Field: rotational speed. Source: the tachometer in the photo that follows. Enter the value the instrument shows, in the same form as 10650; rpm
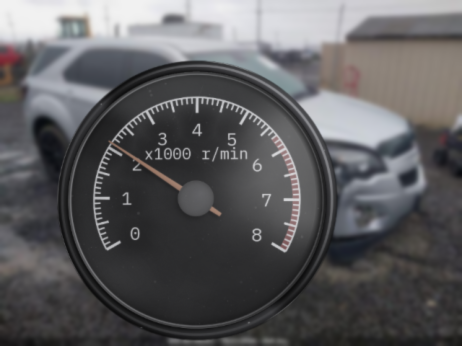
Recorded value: 2100; rpm
